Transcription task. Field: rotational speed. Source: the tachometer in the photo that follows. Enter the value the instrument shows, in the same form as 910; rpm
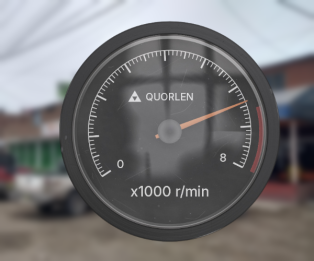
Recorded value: 6400; rpm
